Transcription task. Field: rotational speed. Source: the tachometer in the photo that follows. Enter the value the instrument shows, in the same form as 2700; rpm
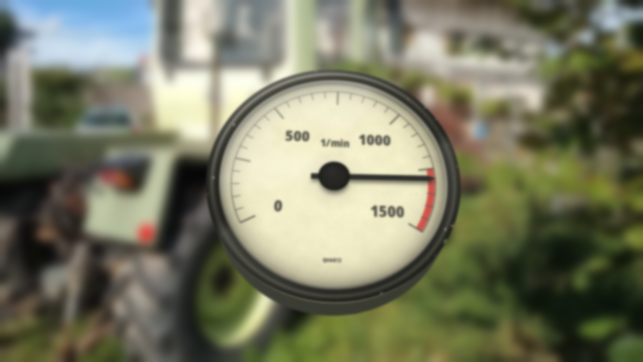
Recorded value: 1300; rpm
